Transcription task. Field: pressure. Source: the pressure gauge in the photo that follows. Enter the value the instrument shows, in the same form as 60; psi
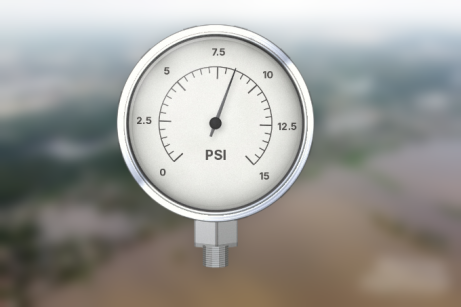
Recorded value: 8.5; psi
